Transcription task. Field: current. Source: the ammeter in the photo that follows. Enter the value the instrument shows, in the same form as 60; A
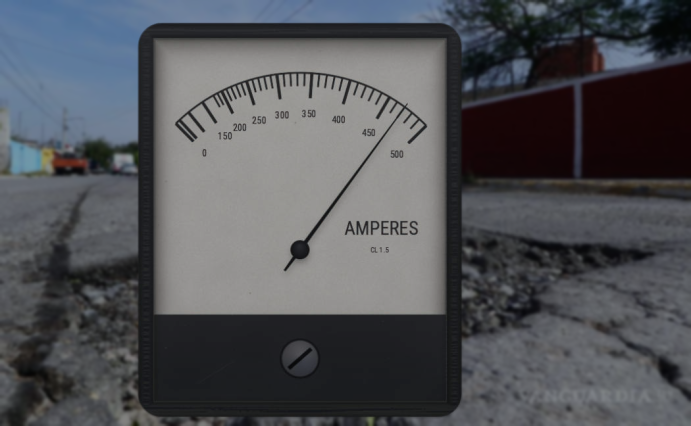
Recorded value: 470; A
